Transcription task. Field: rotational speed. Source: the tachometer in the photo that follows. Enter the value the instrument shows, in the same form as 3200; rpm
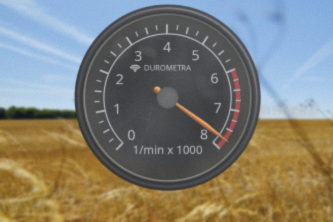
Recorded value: 7750; rpm
